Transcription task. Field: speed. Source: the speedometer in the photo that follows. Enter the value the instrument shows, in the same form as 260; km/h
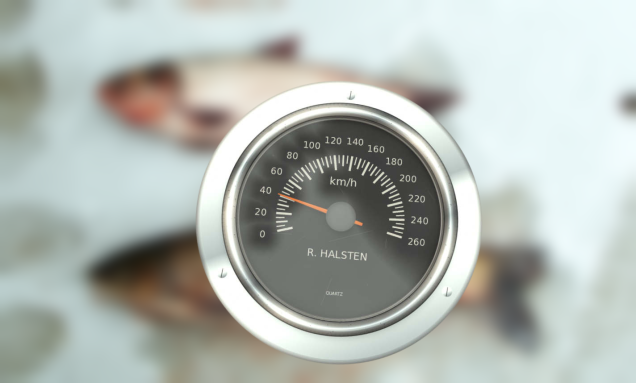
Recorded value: 40; km/h
